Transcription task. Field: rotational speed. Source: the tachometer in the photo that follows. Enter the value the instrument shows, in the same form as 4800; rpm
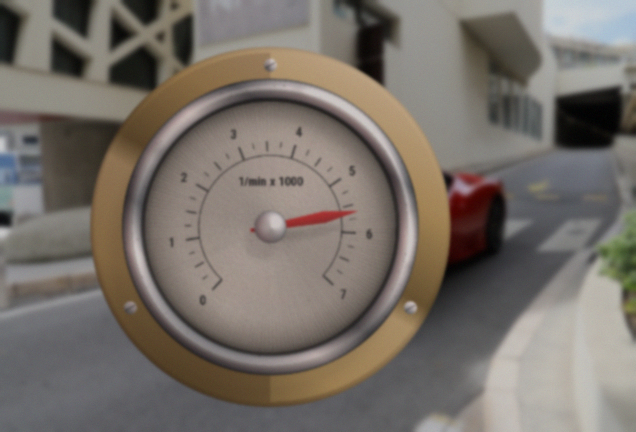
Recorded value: 5625; rpm
